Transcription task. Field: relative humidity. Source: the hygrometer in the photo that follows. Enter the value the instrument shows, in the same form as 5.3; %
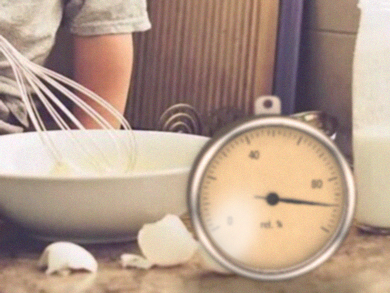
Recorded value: 90; %
